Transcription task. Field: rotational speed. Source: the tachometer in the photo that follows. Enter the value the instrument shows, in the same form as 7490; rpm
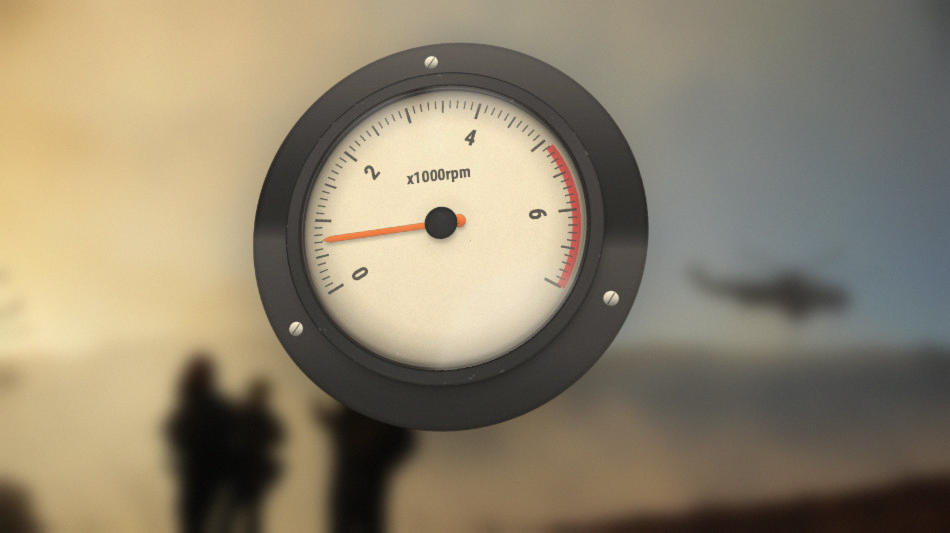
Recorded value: 700; rpm
